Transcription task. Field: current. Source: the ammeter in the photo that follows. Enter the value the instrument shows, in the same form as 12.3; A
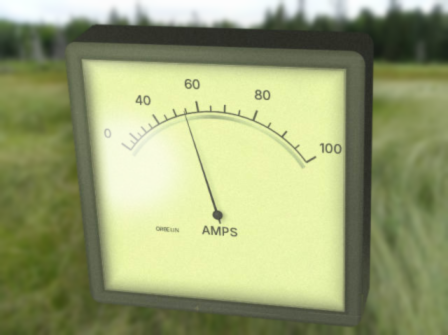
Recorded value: 55; A
